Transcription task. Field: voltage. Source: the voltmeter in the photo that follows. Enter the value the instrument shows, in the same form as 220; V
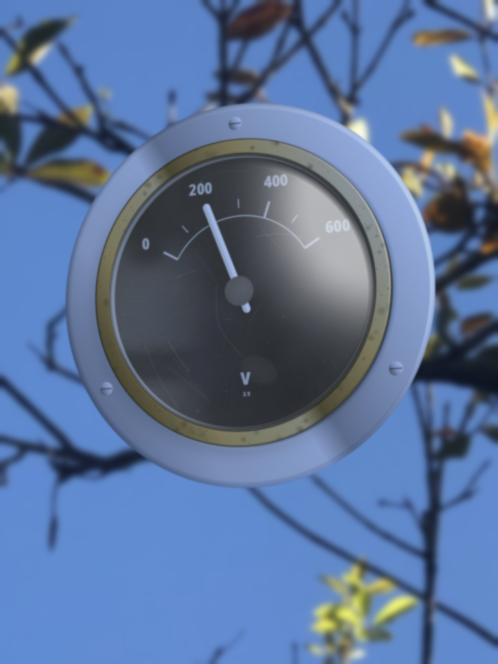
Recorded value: 200; V
